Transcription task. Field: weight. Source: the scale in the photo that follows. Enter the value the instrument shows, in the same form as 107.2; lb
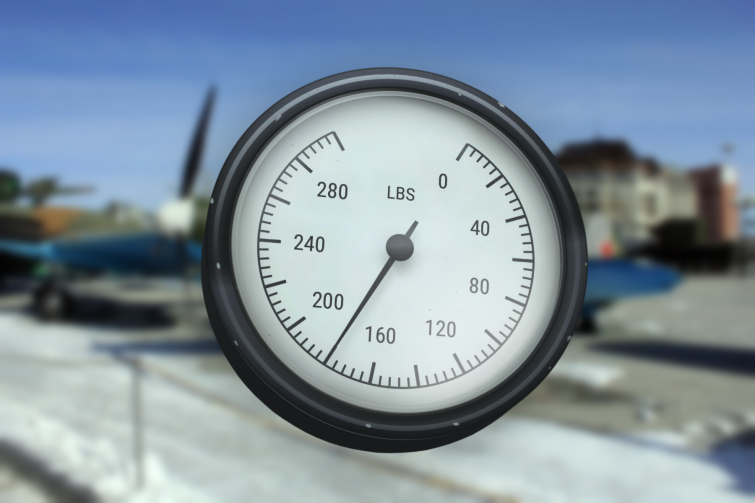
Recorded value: 180; lb
